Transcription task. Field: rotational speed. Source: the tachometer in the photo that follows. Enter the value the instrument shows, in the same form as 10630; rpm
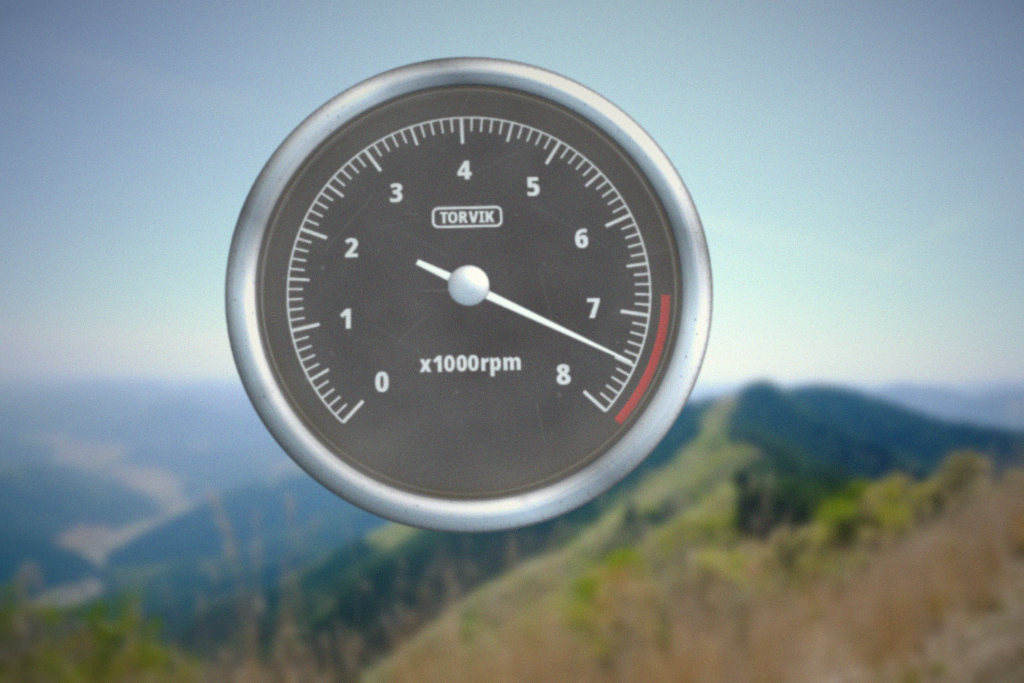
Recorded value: 7500; rpm
